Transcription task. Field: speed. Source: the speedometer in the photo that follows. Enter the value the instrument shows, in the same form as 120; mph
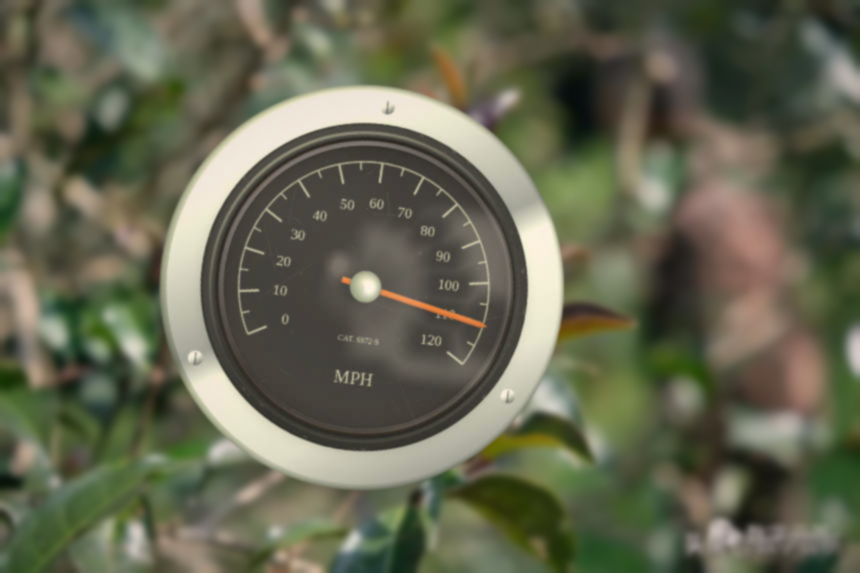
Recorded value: 110; mph
